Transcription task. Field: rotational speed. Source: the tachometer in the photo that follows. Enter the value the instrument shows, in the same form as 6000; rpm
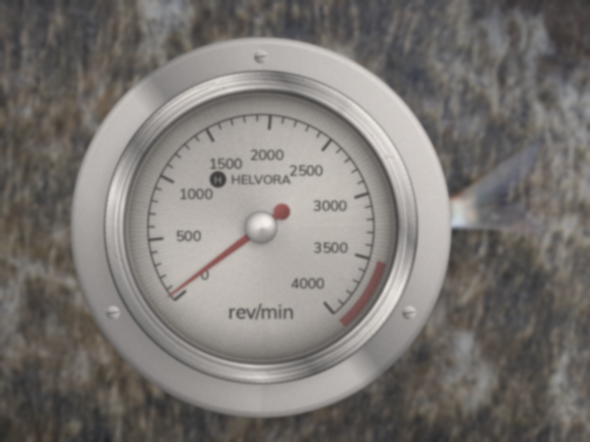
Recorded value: 50; rpm
